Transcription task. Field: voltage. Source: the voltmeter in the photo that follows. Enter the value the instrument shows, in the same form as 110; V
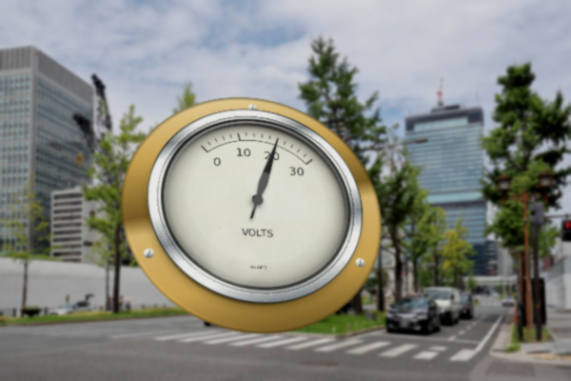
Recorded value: 20; V
